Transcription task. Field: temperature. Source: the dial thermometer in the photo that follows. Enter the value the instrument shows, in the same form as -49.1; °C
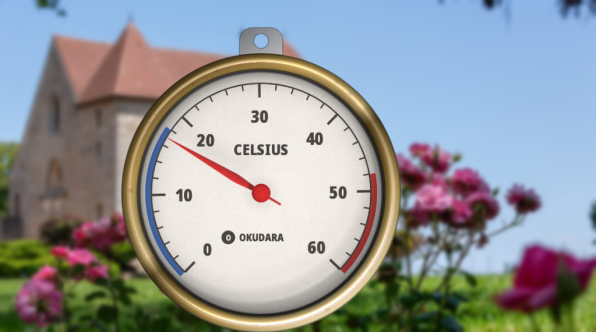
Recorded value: 17; °C
